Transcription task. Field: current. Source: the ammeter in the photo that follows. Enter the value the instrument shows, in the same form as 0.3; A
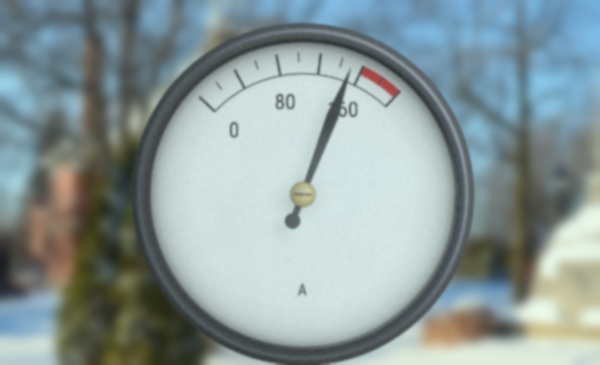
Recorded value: 150; A
